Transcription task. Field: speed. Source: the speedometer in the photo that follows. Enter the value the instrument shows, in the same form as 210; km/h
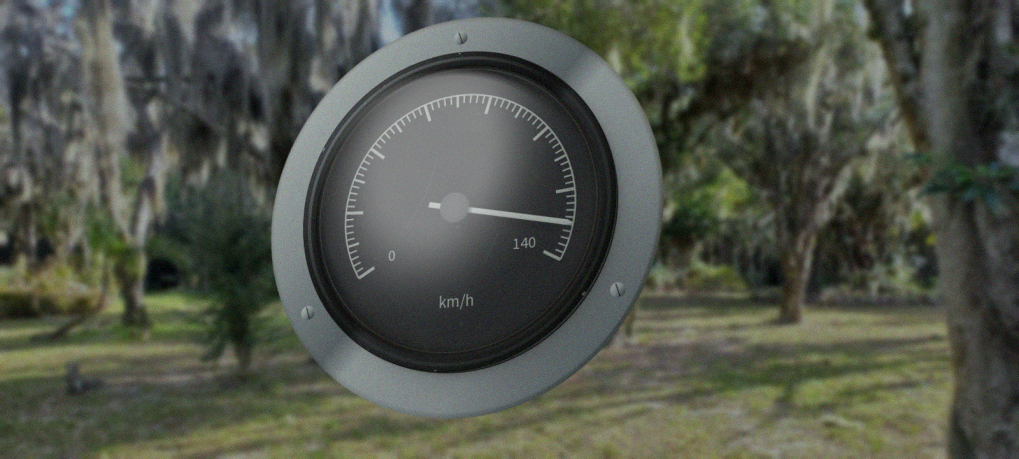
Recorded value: 130; km/h
